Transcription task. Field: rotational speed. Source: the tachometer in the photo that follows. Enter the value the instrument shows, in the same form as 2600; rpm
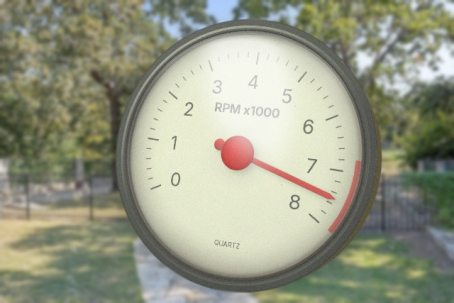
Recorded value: 7500; rpm
